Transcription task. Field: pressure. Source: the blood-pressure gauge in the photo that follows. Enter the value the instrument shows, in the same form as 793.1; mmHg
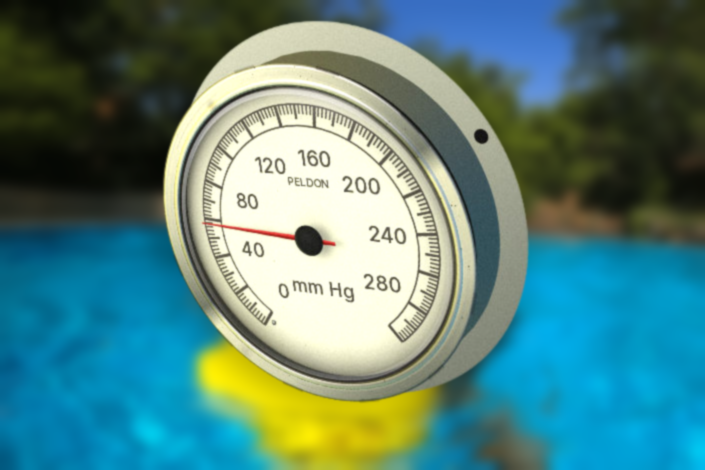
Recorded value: 60; mmHg
